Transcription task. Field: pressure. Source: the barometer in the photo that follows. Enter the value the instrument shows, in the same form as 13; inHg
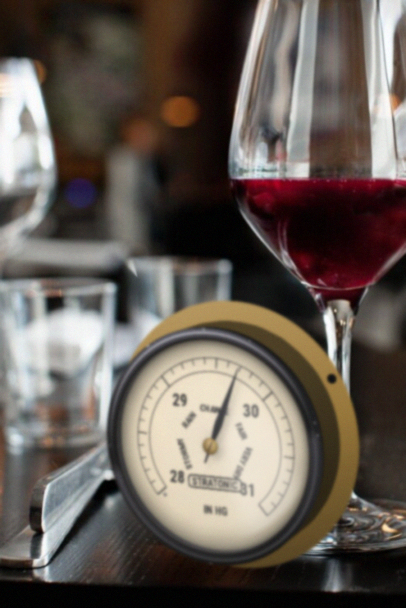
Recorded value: 29.7; inHg
